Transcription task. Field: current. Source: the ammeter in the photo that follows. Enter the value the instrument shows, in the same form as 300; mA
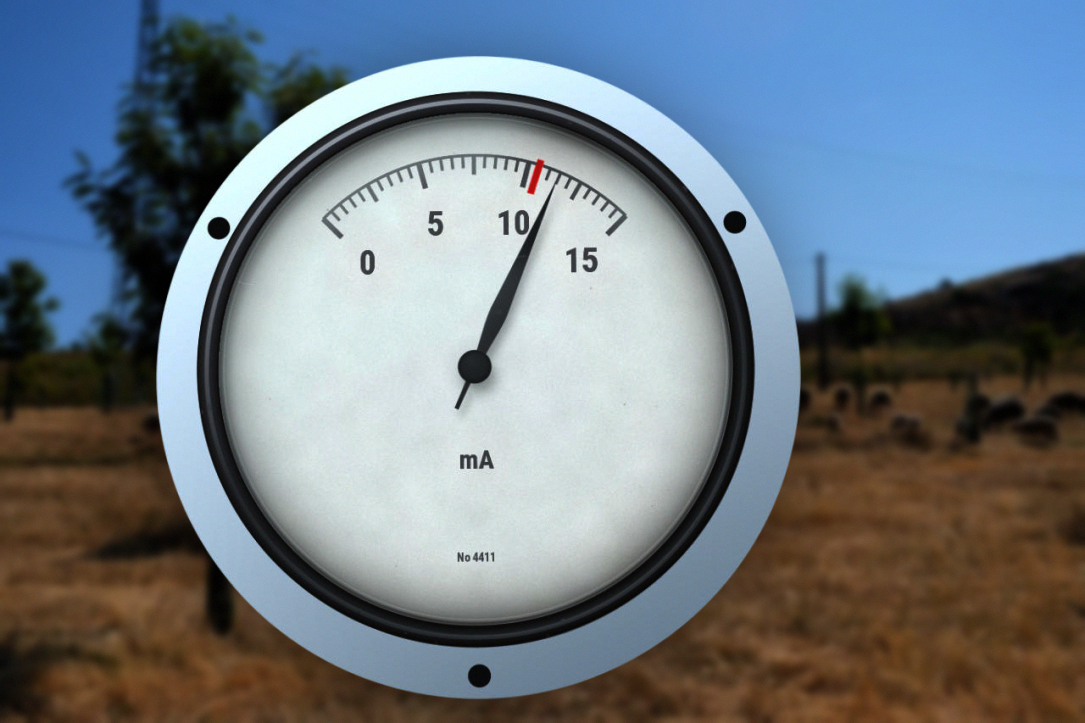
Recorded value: 11.5; mA
